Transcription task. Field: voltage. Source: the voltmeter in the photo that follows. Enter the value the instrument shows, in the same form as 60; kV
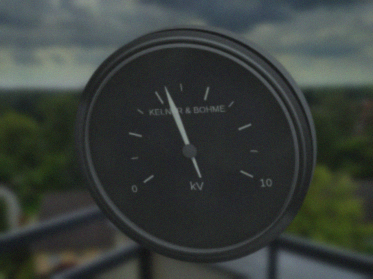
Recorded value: 4.5; kV
